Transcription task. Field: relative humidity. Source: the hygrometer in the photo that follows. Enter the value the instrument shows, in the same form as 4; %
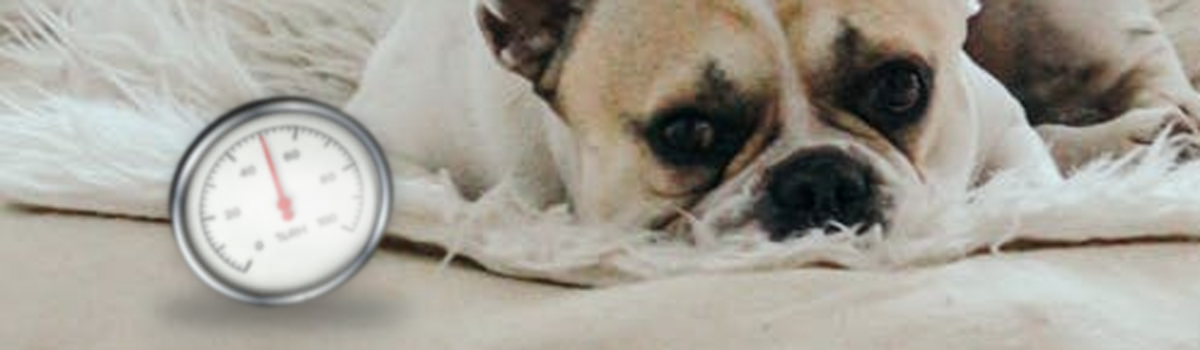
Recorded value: 50; %
